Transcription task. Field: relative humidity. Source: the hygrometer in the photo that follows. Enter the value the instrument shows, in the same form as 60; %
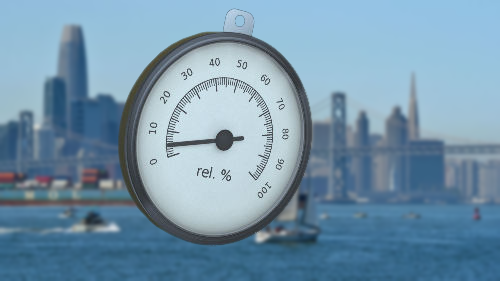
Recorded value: 5; %
